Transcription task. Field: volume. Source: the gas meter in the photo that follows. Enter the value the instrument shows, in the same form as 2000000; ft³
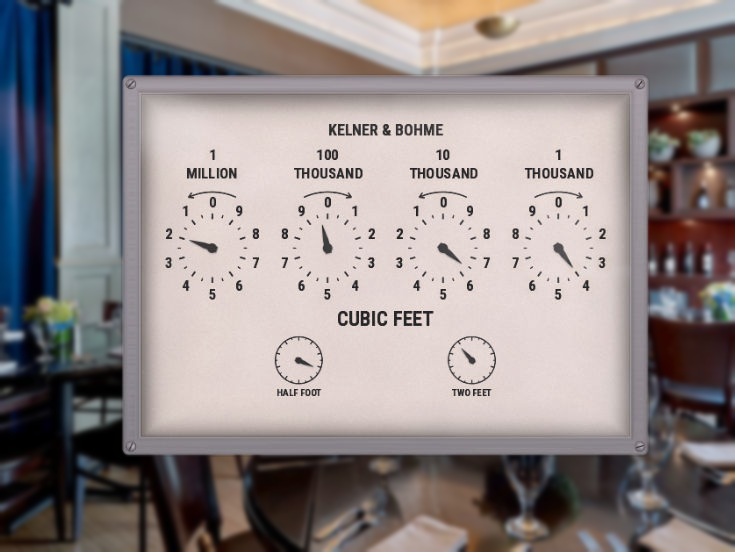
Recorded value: 196400; ft³
